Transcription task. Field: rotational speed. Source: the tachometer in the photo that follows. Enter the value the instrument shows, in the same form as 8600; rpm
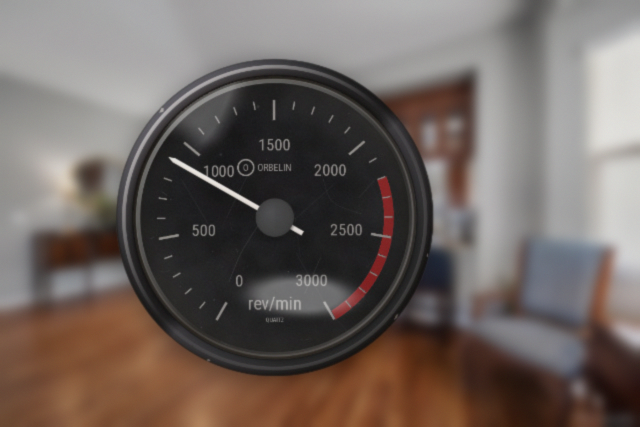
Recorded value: 900; rpm
